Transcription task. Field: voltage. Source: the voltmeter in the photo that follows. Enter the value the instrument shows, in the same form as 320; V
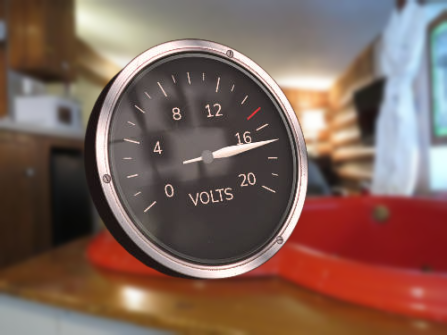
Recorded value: 17; V
